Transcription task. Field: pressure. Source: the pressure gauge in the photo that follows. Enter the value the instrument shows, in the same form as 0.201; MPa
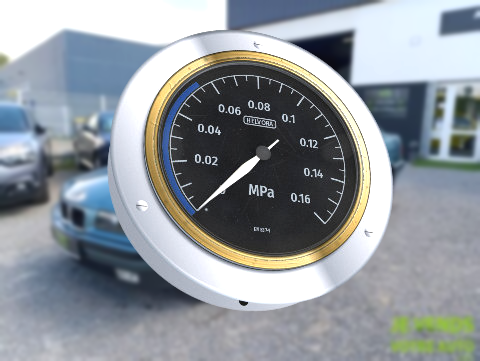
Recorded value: 0; MPa
